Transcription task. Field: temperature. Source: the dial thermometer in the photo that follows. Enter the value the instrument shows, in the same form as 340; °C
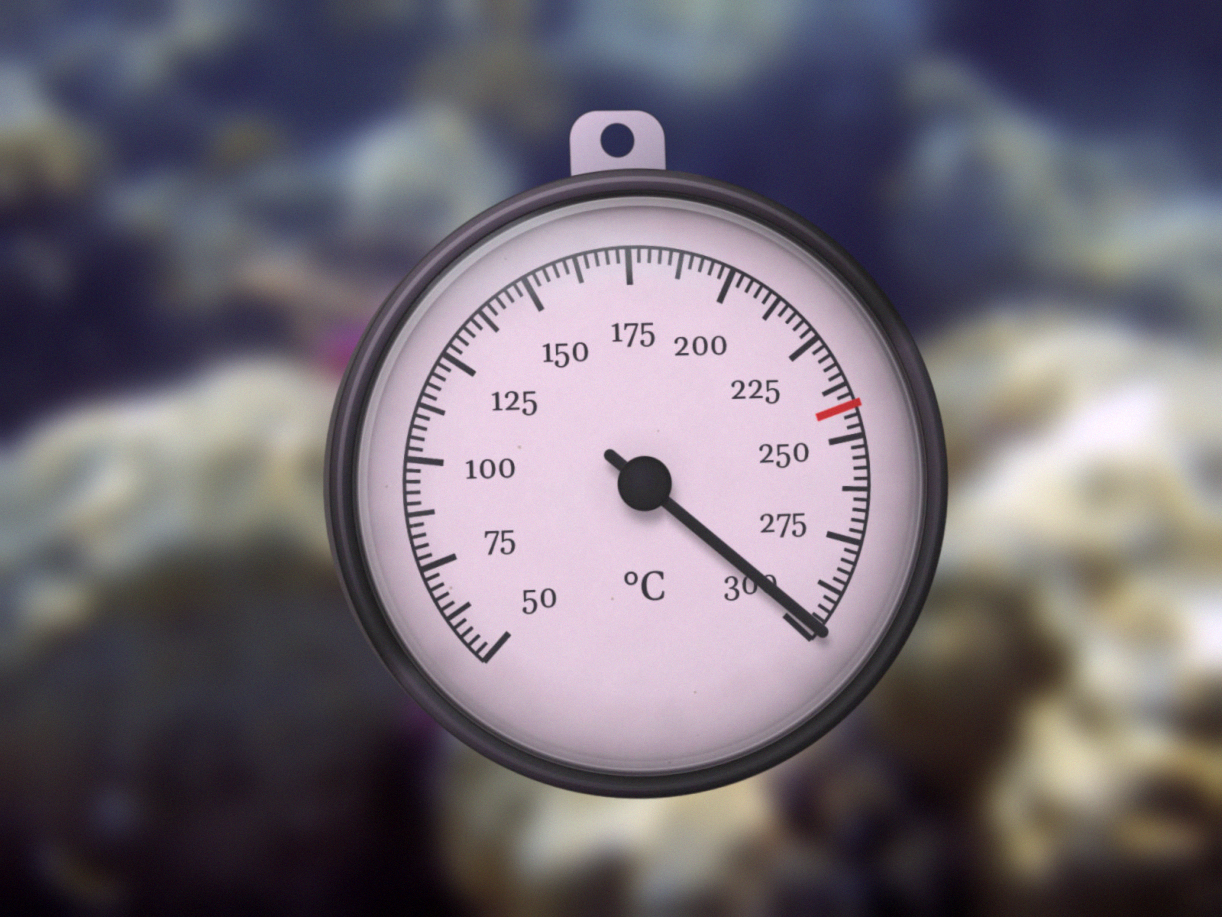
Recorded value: 297.5; °C
